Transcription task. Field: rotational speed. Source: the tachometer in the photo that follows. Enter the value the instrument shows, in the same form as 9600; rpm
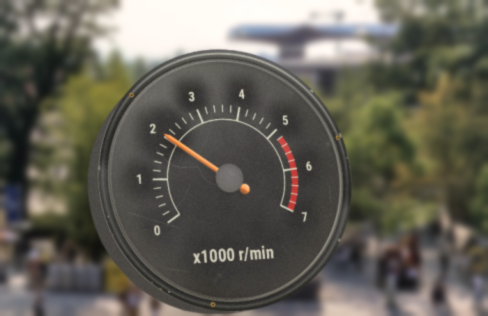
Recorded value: 2000; rpm
